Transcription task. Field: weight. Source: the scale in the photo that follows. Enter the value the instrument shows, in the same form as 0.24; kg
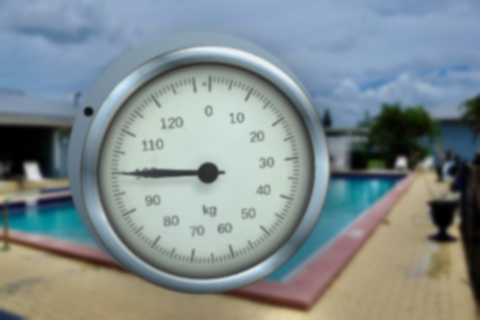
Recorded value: 100; kg
